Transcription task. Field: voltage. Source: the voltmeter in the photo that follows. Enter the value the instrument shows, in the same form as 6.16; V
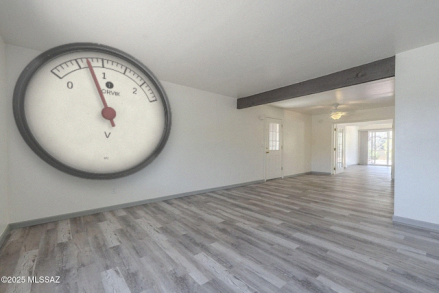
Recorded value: 0.7; V
